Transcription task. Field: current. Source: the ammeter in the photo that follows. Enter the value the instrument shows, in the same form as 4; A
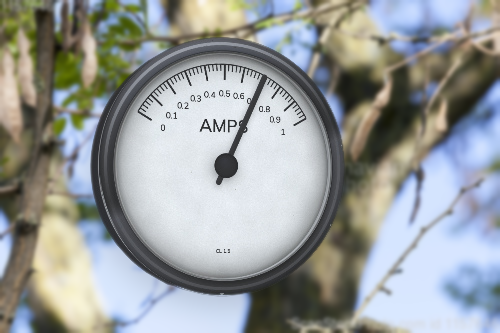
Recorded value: 0.7; A
